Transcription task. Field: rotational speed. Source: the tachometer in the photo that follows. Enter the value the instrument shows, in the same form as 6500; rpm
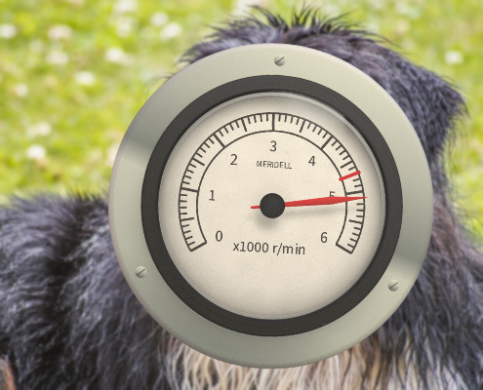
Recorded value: 5100; rpm
